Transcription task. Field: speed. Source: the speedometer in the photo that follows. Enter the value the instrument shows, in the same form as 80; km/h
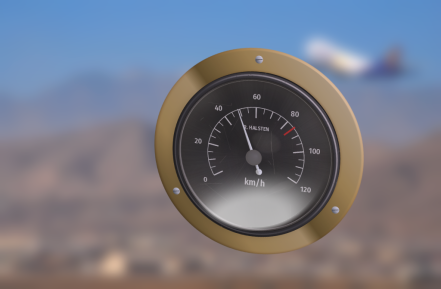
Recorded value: 50; km/h
